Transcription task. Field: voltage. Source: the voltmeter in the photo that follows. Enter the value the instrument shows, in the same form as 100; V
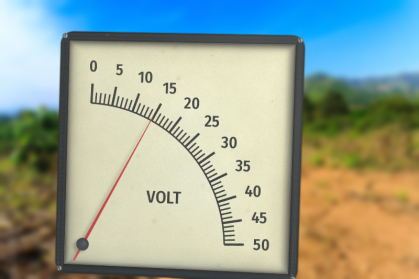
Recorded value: 15; V
